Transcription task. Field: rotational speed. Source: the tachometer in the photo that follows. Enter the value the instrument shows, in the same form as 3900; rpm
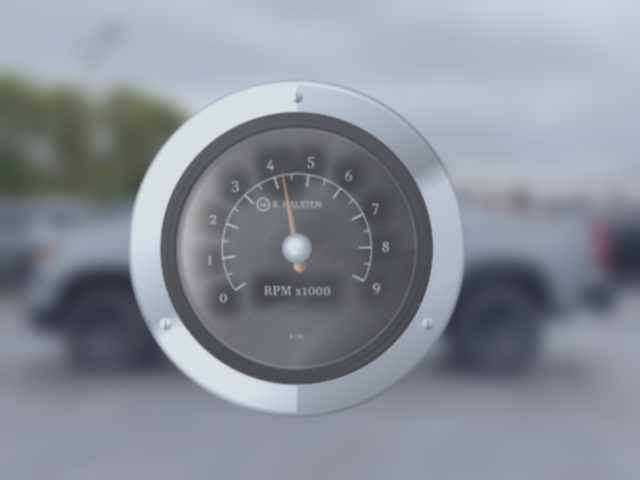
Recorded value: 4250; rpm
